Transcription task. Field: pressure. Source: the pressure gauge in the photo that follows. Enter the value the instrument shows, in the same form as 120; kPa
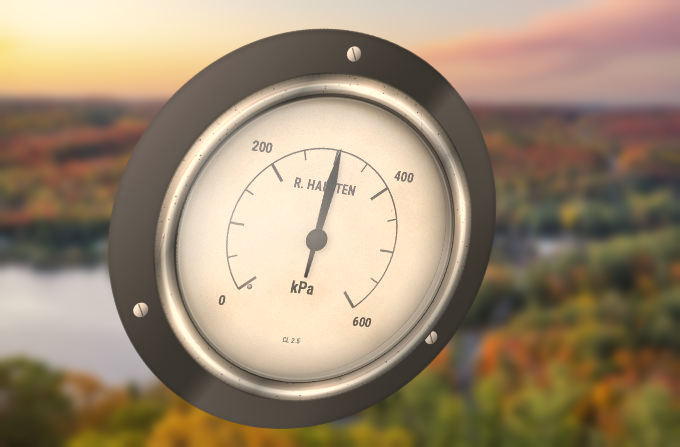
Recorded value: 300; kPa
